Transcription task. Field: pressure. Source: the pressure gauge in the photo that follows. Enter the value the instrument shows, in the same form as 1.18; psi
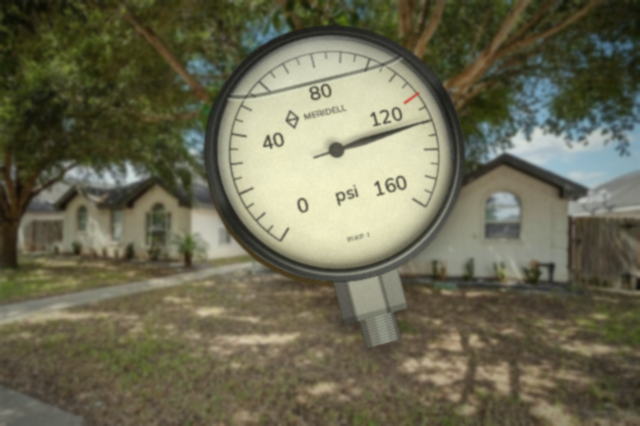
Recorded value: 130; psi
